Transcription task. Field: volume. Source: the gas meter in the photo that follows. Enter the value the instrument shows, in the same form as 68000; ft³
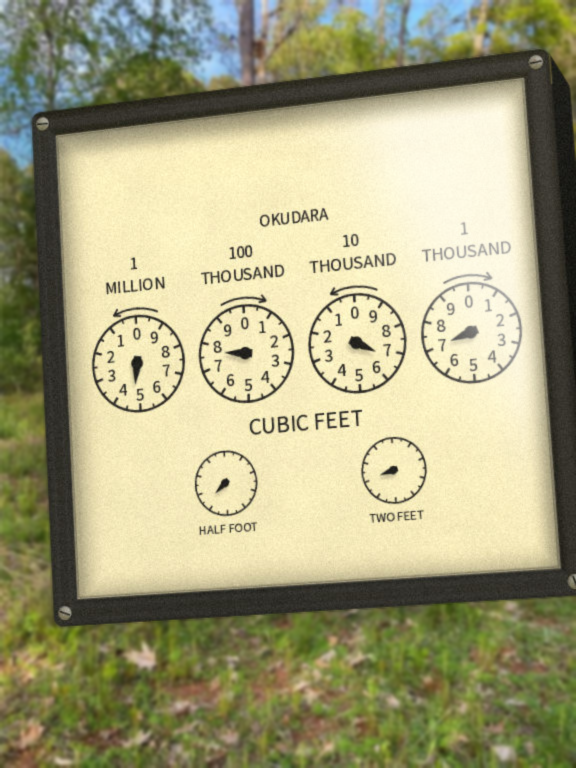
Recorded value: 476700; ft³
